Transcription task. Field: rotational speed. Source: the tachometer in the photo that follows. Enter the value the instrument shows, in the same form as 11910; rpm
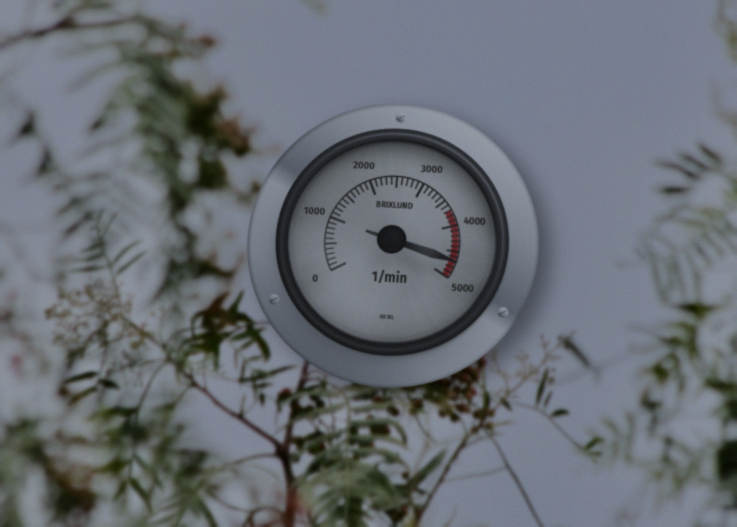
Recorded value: 4700; rpm
